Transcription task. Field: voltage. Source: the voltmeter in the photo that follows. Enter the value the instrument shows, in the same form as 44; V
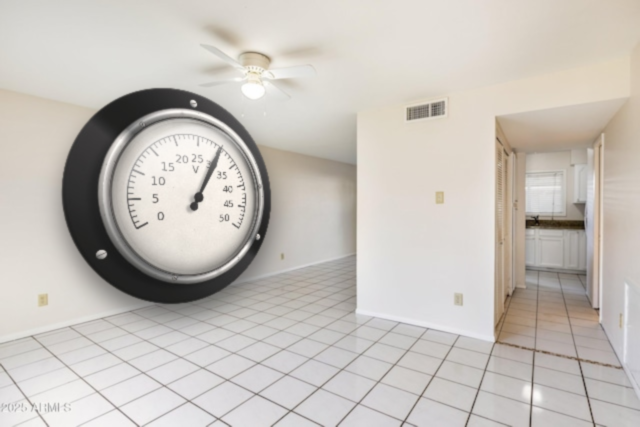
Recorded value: 30; V
